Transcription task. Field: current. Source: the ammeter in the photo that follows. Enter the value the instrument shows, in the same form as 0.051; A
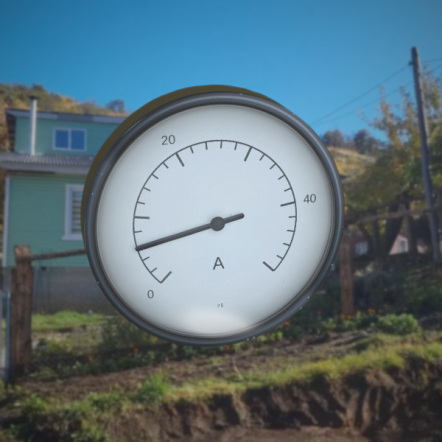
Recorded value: 6; A
